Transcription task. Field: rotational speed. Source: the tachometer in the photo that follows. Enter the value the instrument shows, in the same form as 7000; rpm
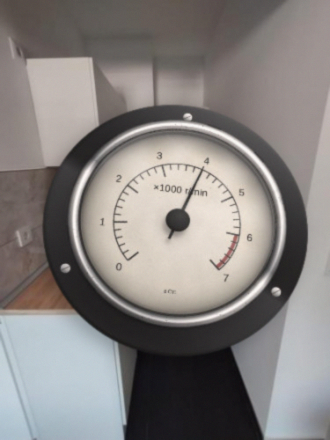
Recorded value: 4000; rpm
